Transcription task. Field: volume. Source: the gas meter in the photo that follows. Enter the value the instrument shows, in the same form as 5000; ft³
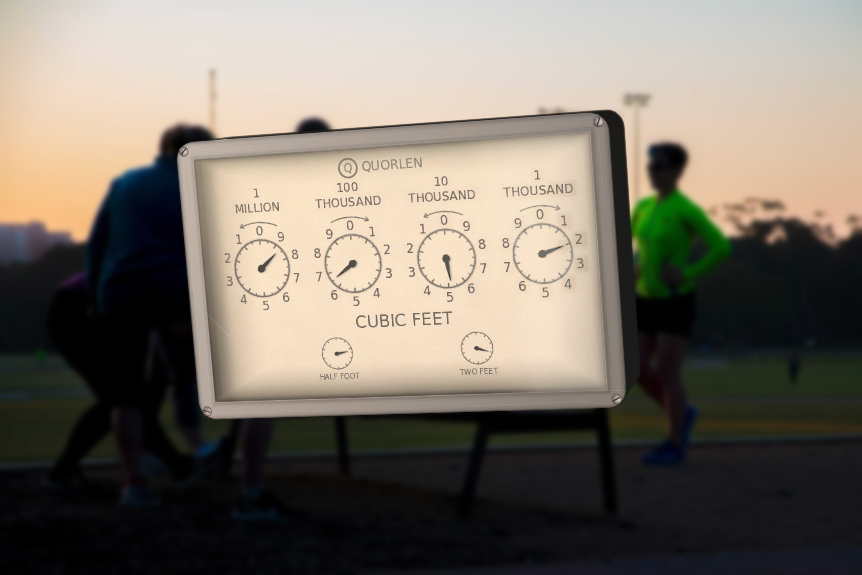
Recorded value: 865200; ft³
